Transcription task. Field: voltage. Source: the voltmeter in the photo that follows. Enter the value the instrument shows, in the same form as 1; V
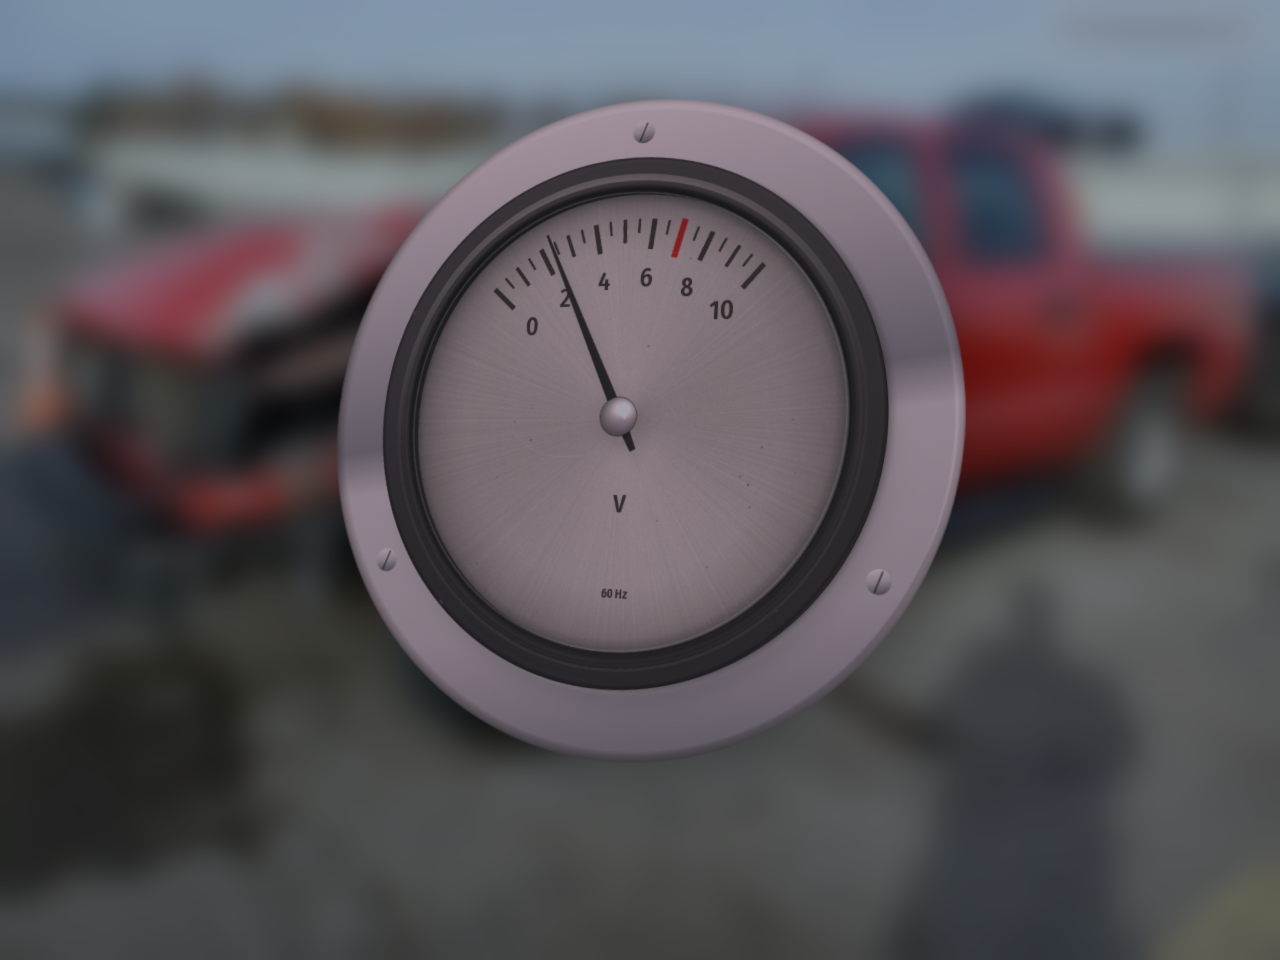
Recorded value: 2.5; V
